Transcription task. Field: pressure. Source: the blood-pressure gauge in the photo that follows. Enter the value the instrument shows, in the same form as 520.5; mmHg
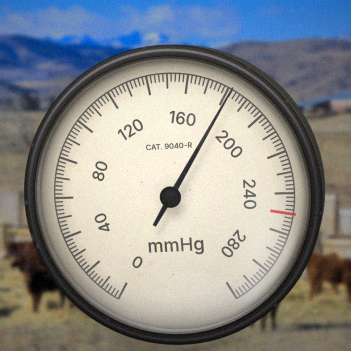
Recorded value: 182; mmHg
